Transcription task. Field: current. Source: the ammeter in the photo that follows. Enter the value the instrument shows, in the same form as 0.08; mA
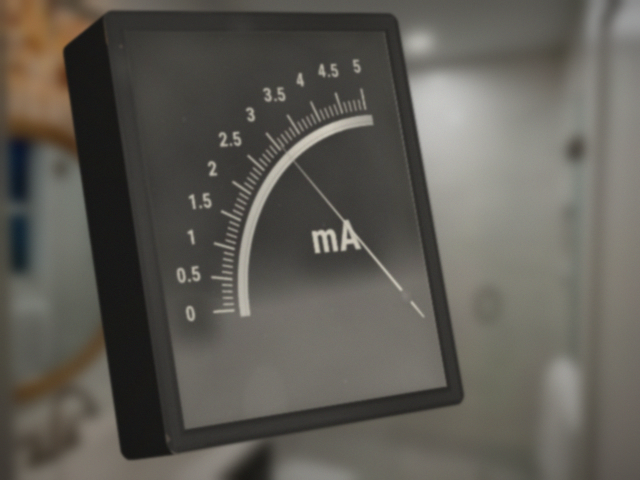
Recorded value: 3; mA
